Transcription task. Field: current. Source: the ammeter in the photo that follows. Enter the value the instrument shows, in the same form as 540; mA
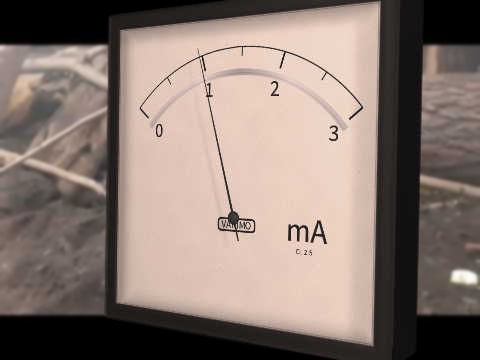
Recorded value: 1; mA
